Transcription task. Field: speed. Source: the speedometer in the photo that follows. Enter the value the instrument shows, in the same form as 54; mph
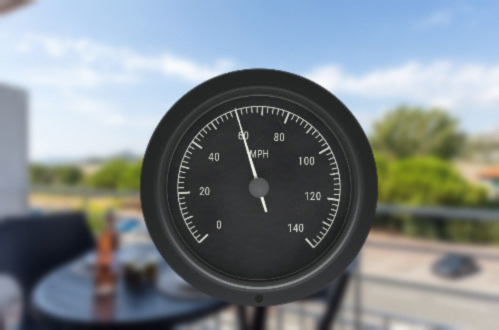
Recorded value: 60; mph
